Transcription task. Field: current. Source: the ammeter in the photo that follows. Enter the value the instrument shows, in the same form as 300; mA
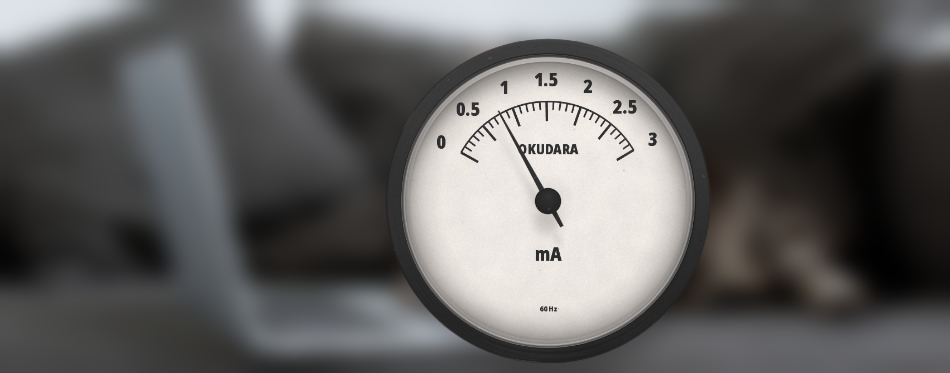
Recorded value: 0.8; mA
